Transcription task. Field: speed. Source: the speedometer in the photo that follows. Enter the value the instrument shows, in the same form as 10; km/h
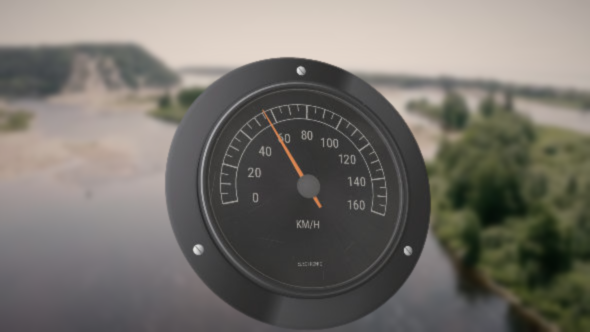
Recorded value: 55; km/h
